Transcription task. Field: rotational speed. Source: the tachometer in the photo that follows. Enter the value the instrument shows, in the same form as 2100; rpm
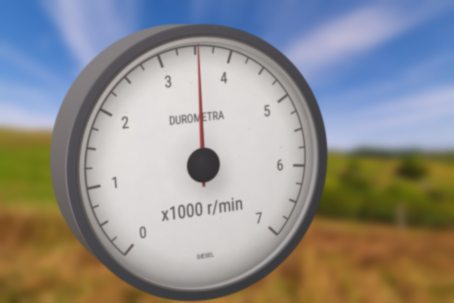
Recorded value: 3500; rpm
